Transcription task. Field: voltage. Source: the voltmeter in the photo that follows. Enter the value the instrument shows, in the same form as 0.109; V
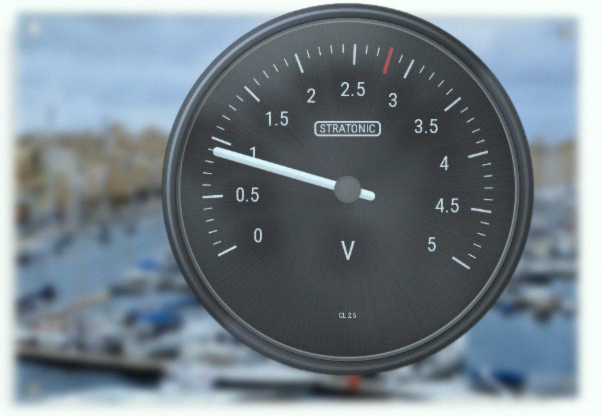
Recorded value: 0.9; V
